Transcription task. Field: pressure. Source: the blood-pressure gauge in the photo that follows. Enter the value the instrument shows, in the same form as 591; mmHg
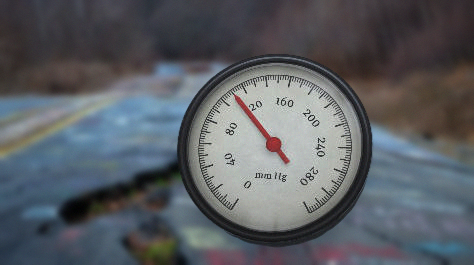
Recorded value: 110; mmHg
